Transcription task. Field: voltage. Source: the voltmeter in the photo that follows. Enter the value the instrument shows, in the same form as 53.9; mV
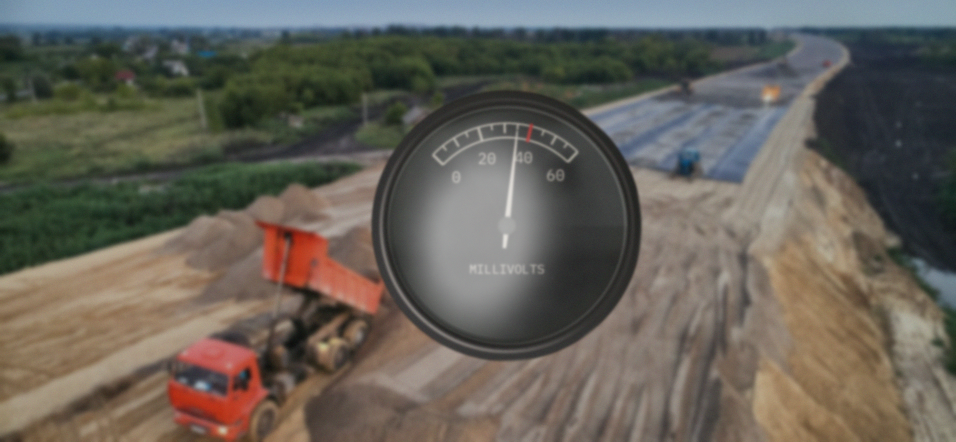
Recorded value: 35; mV
